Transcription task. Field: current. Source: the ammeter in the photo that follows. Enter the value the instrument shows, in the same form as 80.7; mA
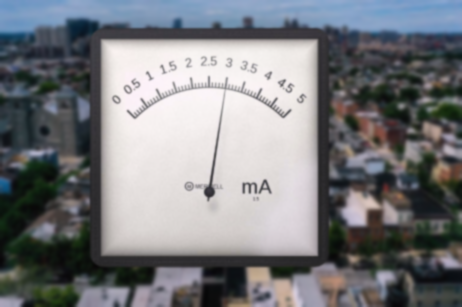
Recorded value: 3; mA
